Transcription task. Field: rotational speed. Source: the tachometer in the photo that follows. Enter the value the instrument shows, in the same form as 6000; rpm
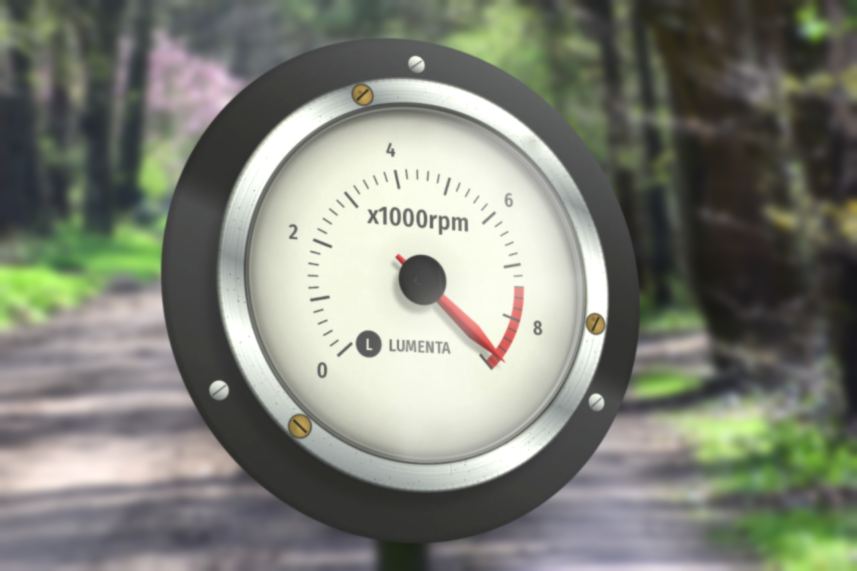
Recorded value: 8800; rpm
